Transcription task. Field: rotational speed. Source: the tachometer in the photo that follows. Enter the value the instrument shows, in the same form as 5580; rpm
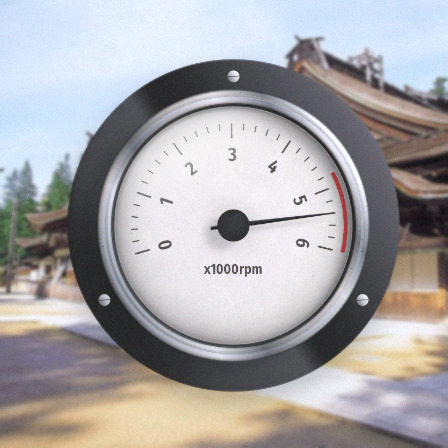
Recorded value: 5400; rpm
